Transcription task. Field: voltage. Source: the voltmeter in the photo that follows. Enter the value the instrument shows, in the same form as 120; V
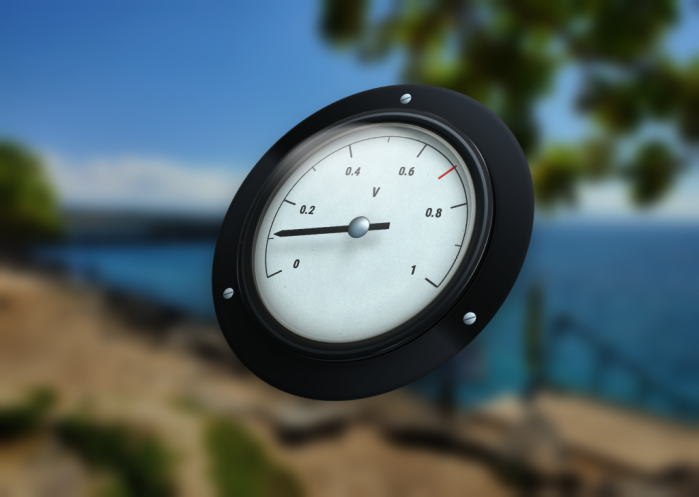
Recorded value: 0.1; V
